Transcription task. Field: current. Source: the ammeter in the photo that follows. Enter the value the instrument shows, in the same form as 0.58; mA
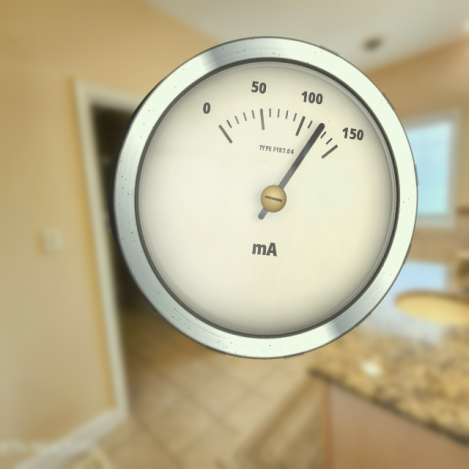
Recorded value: 120; mA
